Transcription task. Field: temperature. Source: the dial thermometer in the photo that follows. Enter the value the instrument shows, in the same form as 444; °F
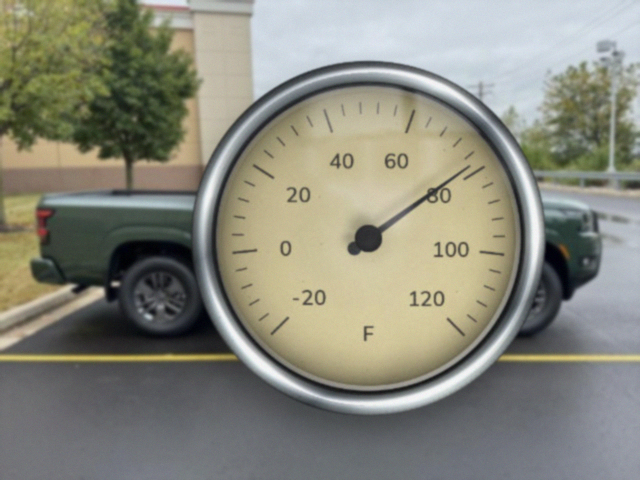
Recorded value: 78; °F
